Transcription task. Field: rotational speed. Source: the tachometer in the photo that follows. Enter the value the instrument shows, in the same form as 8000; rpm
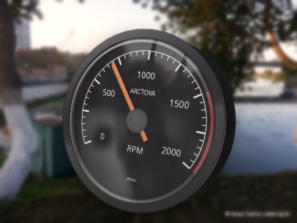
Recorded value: 700; rpm
